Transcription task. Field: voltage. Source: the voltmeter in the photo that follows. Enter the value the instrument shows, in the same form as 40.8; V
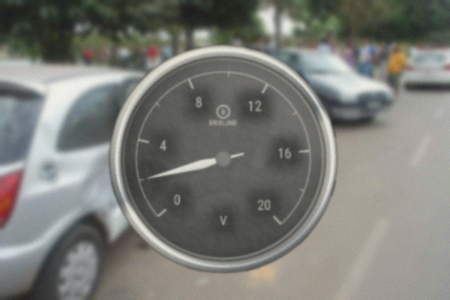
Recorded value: 2; V
